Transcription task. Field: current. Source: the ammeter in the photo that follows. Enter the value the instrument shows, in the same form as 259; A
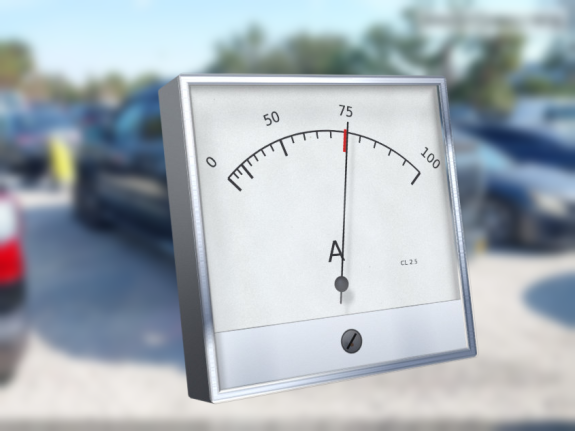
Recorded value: 75; A
